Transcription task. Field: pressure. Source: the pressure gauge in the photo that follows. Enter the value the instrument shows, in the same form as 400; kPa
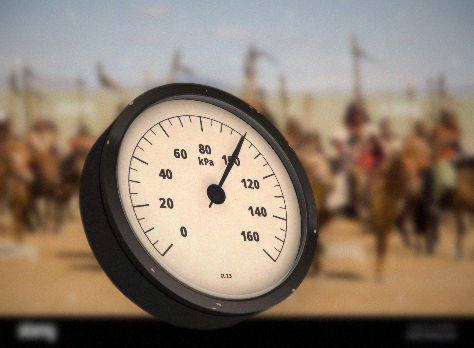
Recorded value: 100; kPa
